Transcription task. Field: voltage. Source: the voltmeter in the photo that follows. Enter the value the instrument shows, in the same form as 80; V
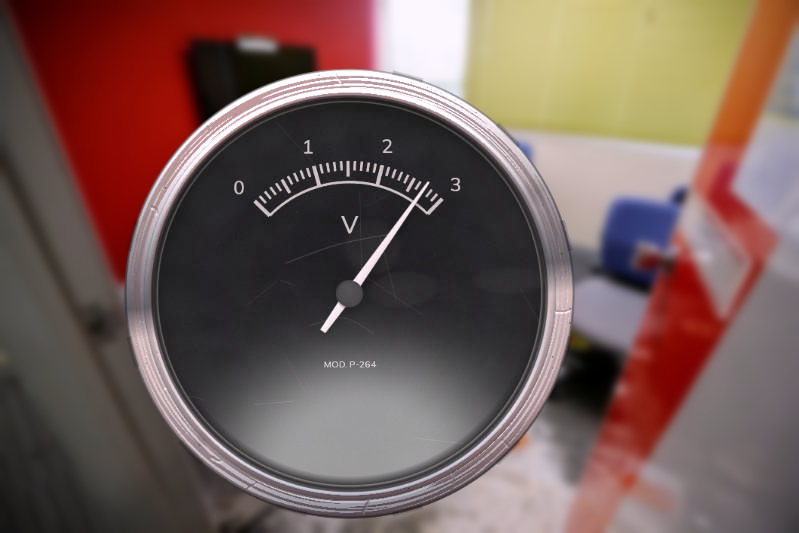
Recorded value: 2.7; V
